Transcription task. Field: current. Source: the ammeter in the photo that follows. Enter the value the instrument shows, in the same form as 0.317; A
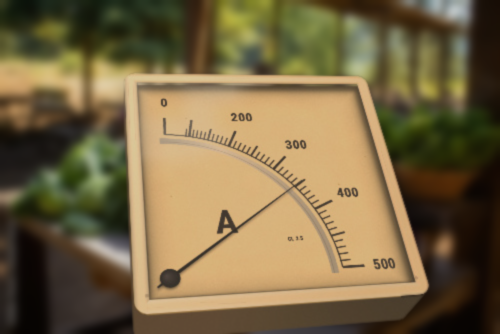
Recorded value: 350; A
